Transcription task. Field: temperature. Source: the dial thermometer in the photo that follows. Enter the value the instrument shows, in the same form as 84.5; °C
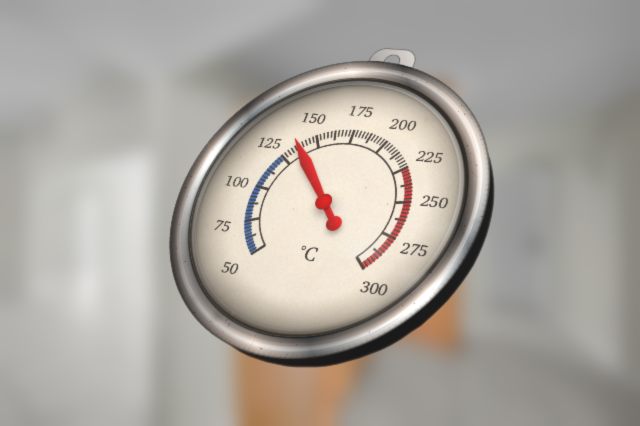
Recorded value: 137.5; °C
